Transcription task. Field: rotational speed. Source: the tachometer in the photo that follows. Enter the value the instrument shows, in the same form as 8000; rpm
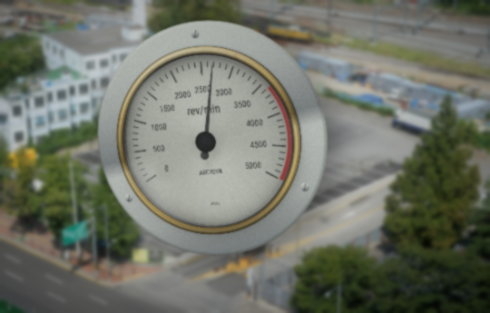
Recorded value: 2700; rpm
